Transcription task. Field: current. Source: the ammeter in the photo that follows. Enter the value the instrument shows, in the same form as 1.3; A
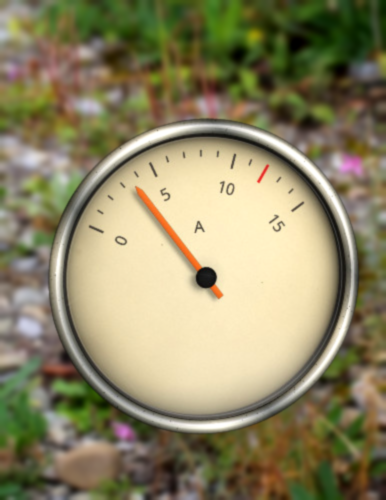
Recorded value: 3.5; A
